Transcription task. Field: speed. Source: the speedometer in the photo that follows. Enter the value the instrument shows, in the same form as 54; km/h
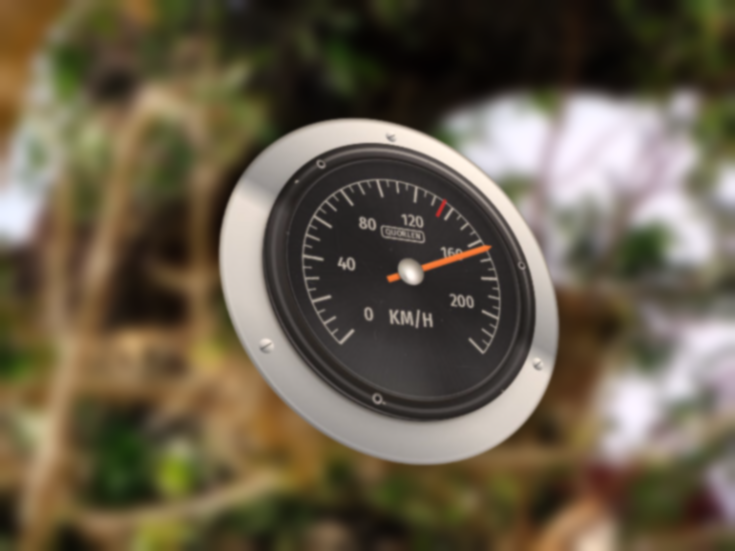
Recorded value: 165; km/h
